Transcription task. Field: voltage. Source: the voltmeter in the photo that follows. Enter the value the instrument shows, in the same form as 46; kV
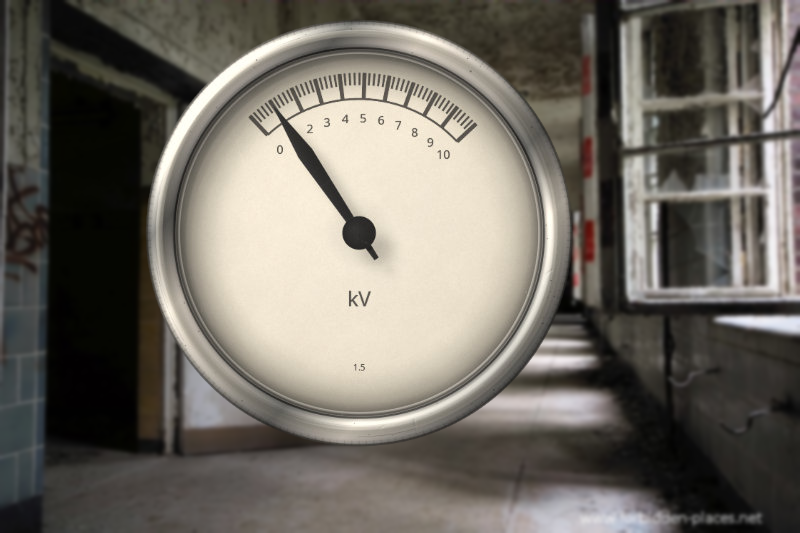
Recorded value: 1; kV
